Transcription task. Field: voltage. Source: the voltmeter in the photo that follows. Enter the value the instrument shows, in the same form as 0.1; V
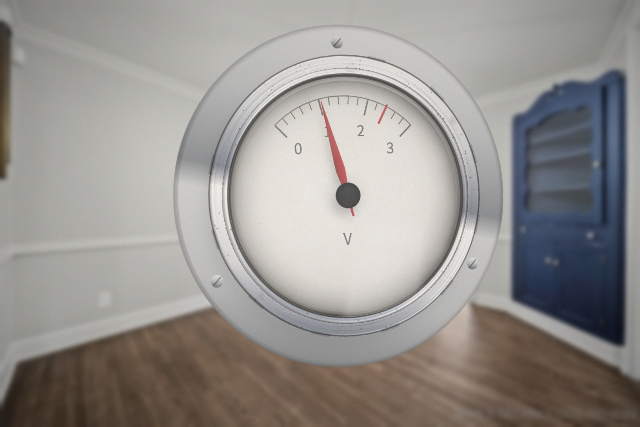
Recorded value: 1; V
